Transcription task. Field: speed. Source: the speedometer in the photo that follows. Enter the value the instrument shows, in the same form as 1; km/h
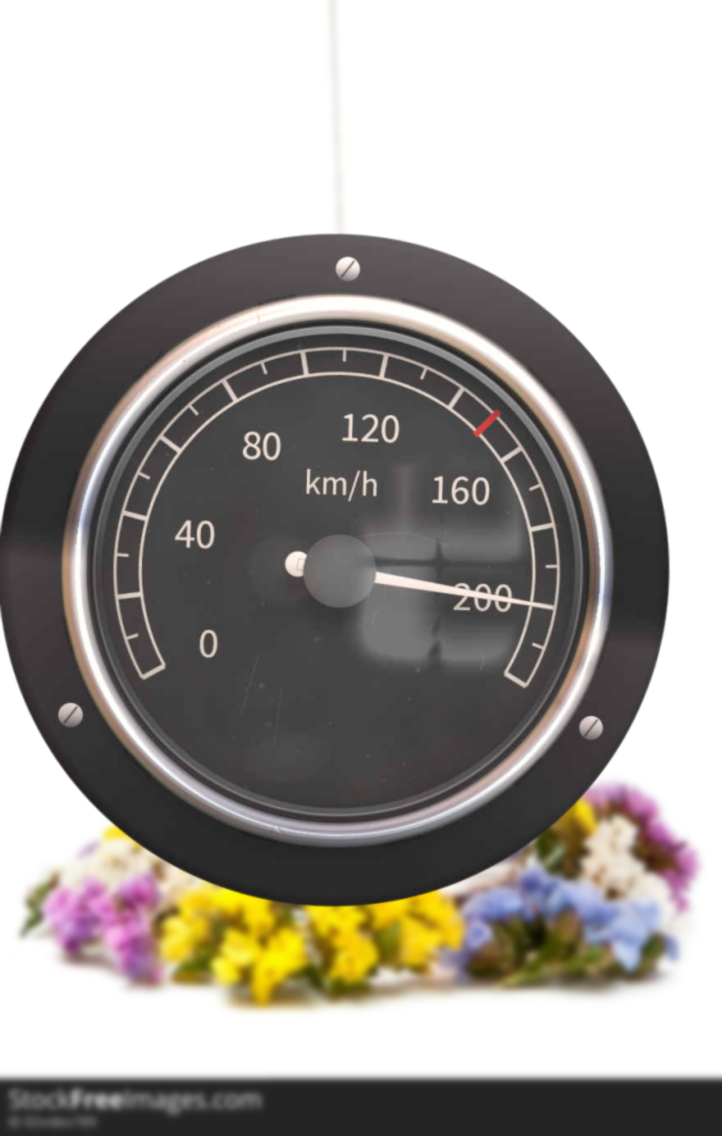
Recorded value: 200; km/h
